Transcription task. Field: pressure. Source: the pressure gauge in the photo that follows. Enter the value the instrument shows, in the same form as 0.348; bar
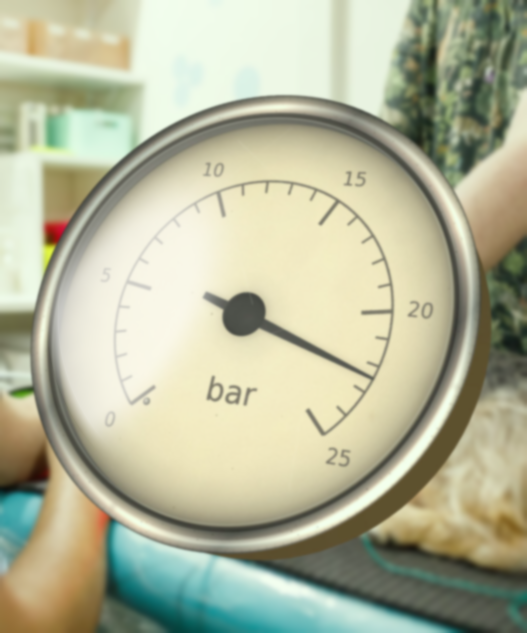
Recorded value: 22.5; bar
